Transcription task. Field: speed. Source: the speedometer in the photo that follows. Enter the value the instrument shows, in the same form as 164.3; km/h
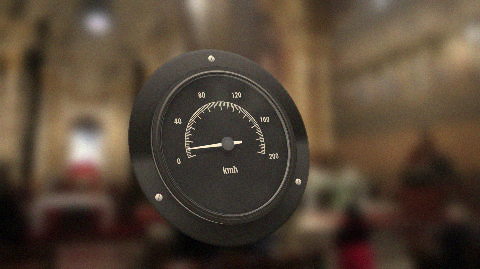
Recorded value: 10; km/h
